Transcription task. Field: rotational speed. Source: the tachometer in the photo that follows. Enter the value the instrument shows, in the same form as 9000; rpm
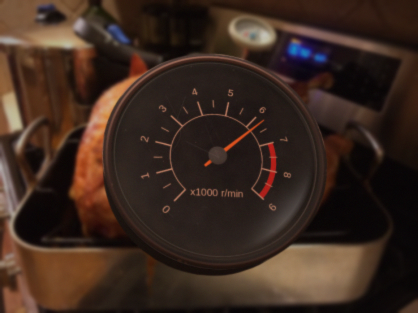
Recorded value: 6250; rpm
